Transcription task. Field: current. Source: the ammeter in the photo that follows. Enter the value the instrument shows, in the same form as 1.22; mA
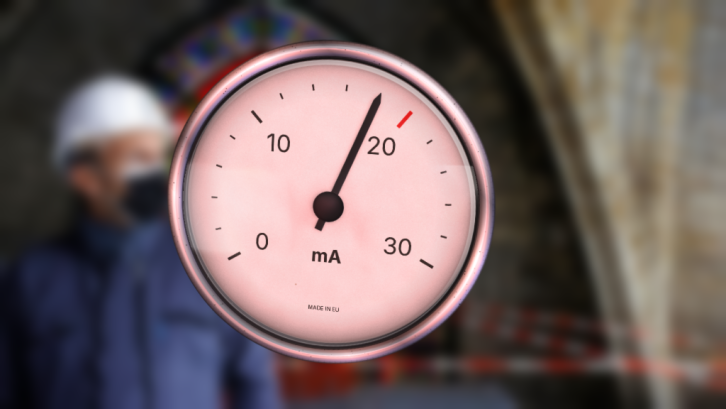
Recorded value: 18; mA
